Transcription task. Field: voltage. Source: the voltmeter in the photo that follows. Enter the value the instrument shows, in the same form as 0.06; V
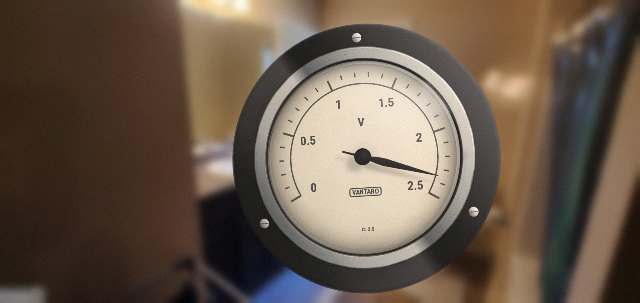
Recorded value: 2.35; V
